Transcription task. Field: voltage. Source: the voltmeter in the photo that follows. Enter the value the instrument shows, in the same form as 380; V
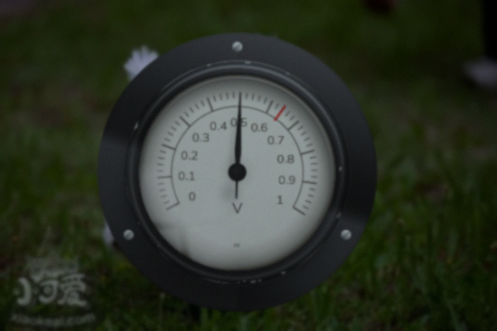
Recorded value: 0.5; V
